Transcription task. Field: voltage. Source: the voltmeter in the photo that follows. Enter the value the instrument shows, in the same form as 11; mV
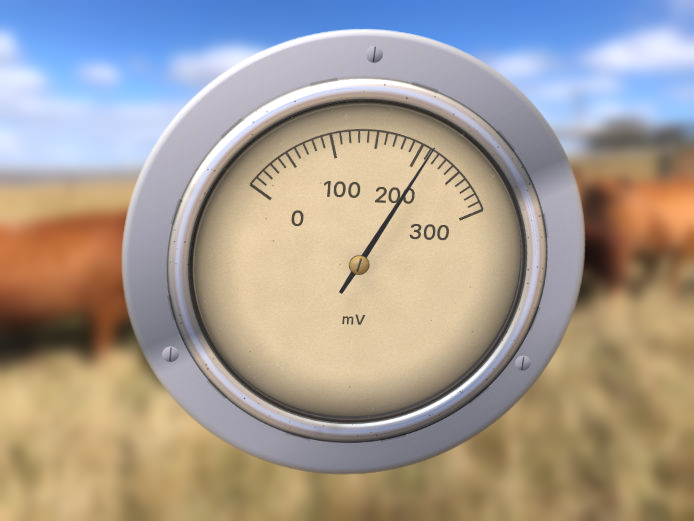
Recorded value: 210; mV
